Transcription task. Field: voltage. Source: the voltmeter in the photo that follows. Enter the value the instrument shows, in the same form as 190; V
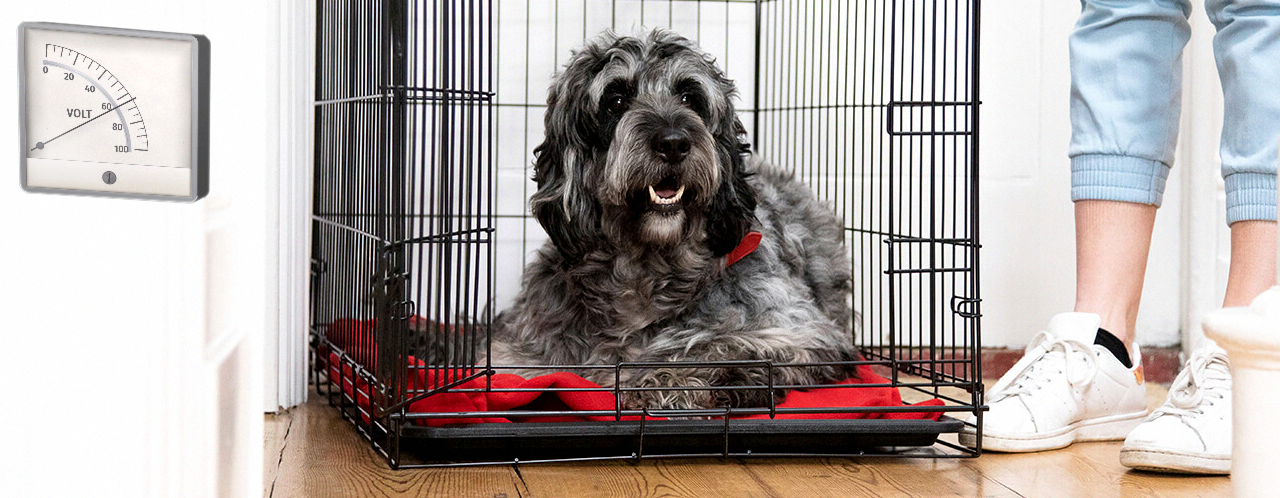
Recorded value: 65; V
